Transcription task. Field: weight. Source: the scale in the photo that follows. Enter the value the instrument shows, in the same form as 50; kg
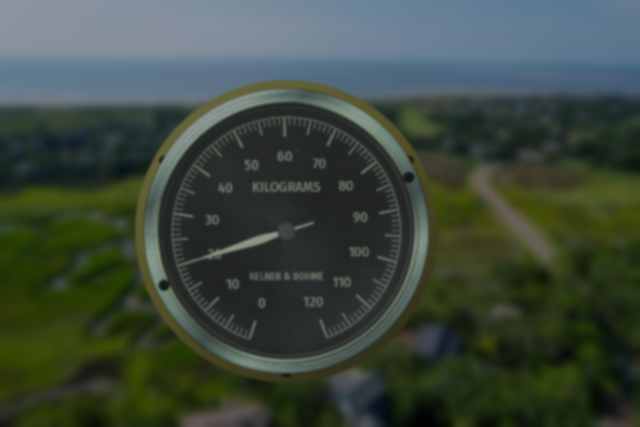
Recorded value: 20; kg
